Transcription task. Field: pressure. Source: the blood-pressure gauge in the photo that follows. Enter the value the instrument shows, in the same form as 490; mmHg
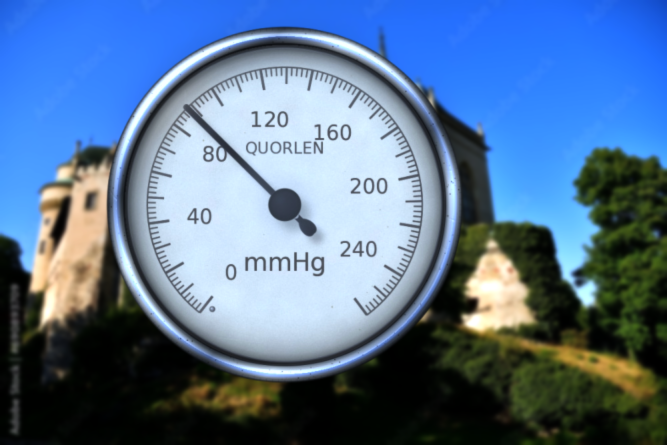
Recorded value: 88; mmHg
